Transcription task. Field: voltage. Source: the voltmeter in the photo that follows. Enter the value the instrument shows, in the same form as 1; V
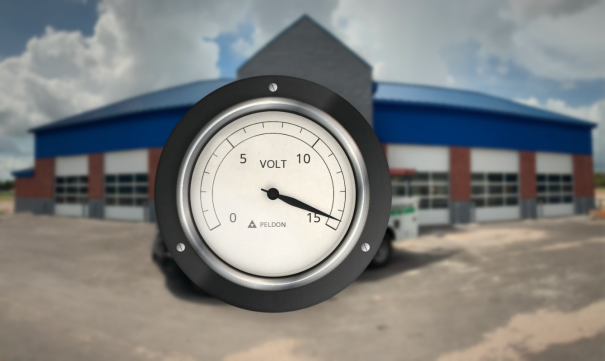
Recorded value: 14.5; V
